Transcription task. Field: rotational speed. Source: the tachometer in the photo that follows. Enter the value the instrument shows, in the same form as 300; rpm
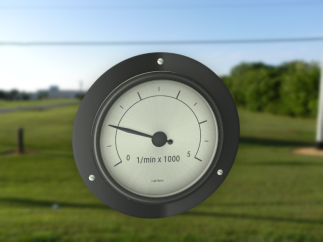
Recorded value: 1000; rpm
